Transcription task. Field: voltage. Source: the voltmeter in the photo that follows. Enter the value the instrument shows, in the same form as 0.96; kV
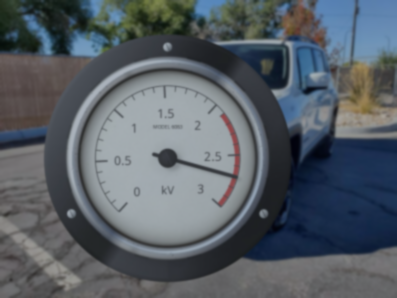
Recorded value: 2.7; kV
